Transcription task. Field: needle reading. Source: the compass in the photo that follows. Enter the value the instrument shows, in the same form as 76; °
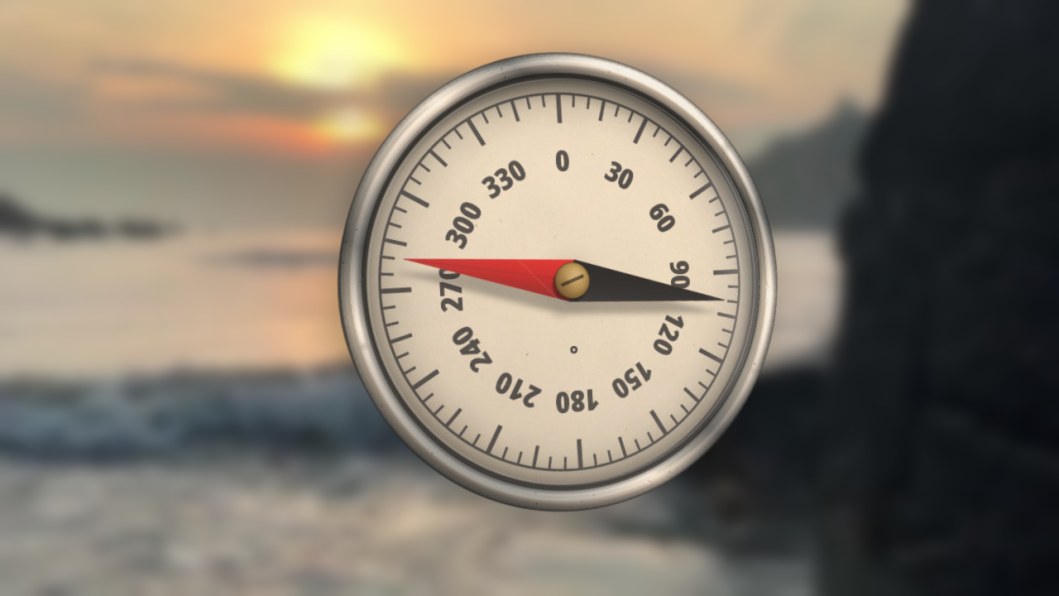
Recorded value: 280; °
